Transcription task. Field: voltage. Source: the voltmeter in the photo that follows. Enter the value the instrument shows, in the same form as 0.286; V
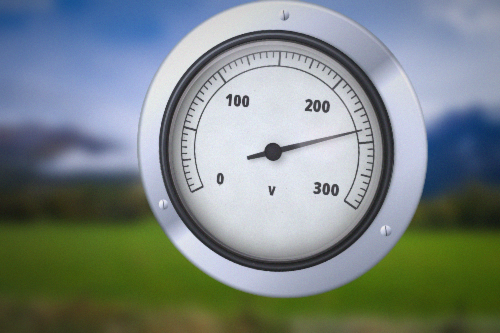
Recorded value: 240; V
